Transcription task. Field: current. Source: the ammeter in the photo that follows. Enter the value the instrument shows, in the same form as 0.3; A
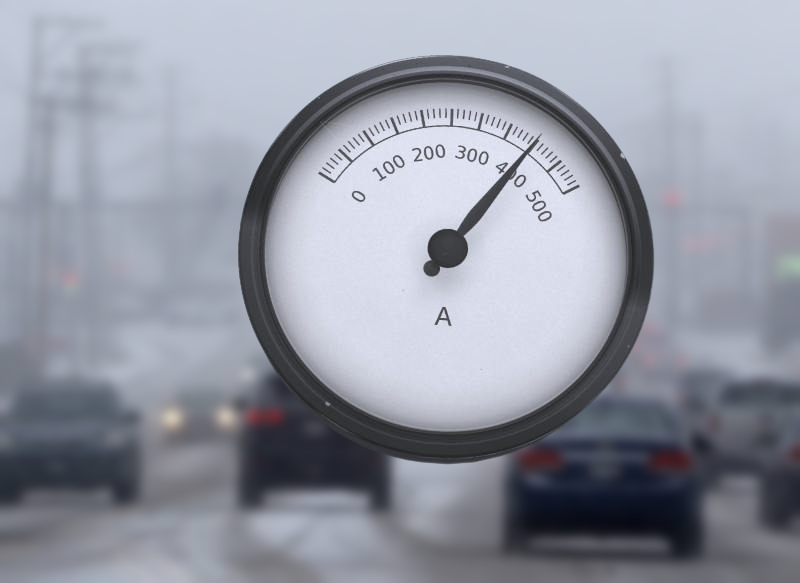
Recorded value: 400; A
